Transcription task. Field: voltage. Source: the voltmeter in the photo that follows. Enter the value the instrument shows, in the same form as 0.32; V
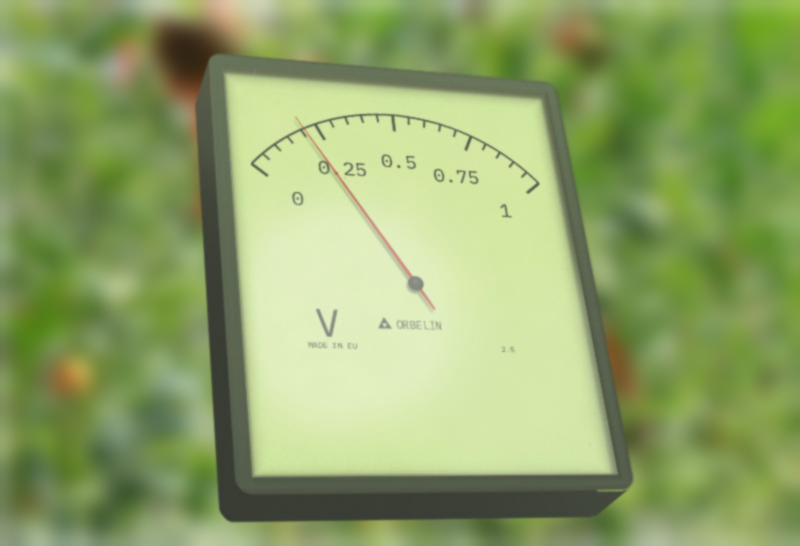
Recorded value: 0.2; V
